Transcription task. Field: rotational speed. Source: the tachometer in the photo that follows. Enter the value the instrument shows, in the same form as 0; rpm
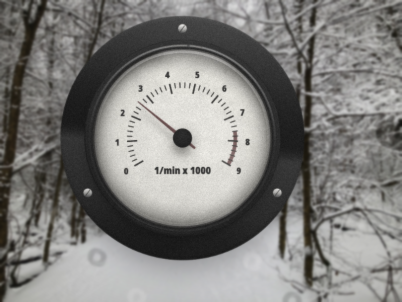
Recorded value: 2600; rpm
